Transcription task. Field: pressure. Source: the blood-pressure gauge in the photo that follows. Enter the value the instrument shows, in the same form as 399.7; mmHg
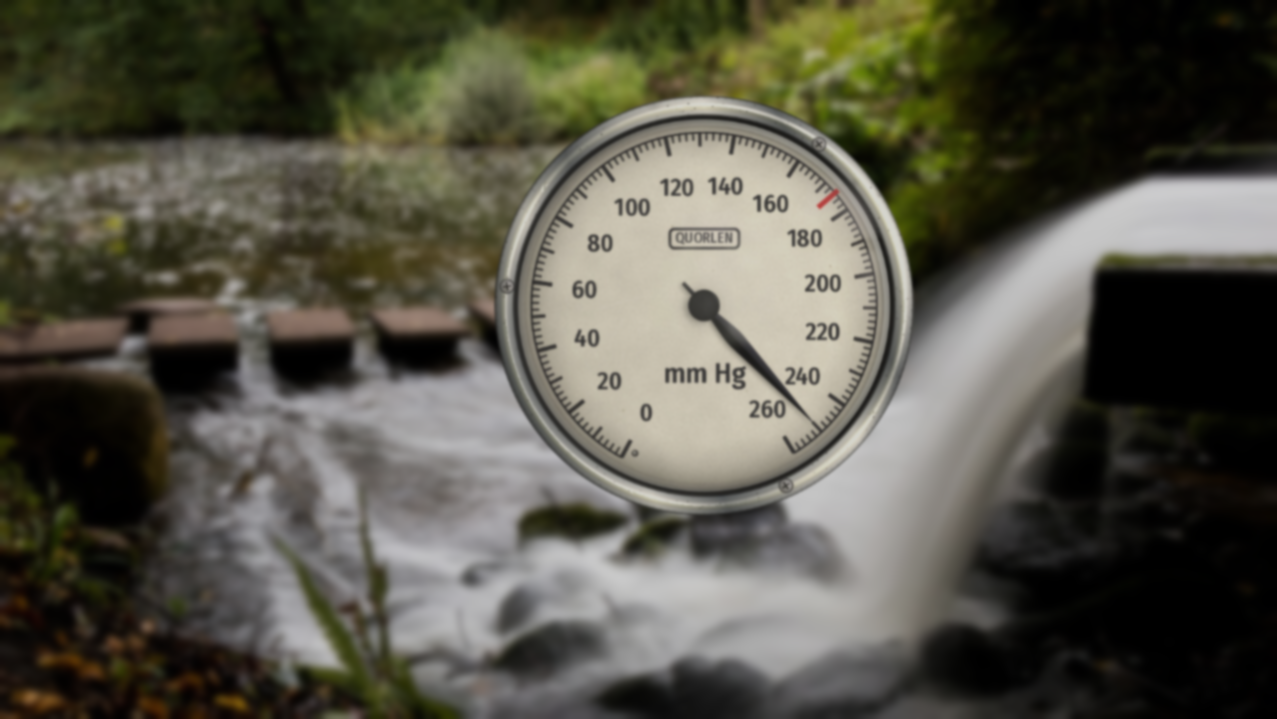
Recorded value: 250; mmHg
